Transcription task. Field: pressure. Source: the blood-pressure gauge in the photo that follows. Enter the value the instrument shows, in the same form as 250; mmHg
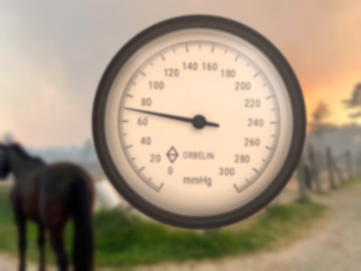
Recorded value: 70; mmHg
